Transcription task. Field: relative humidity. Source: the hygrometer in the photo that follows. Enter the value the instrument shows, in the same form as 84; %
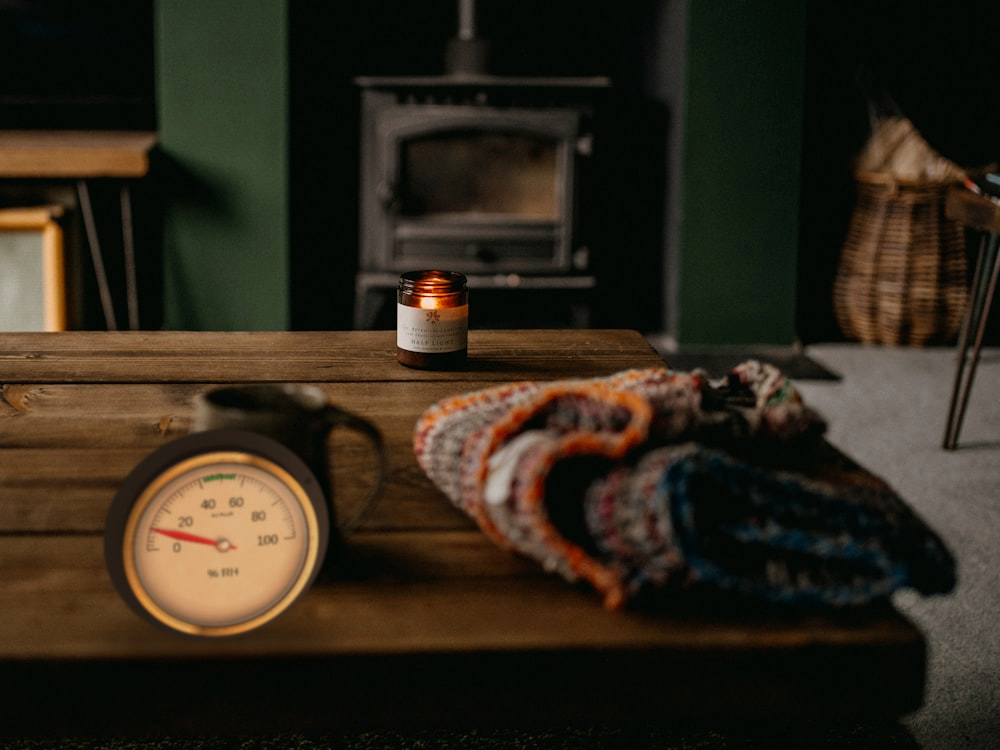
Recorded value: 10; %
